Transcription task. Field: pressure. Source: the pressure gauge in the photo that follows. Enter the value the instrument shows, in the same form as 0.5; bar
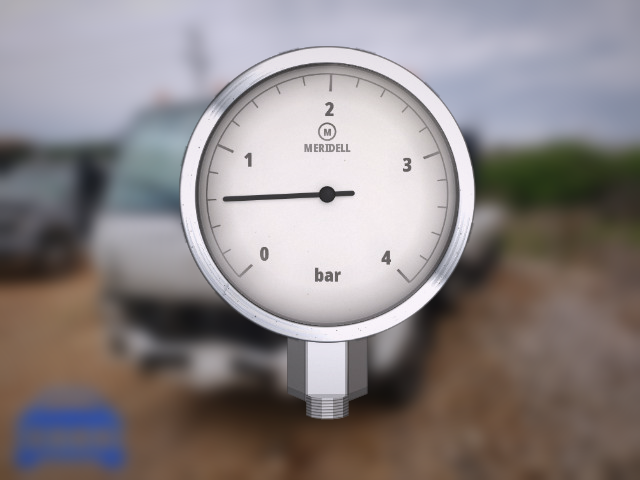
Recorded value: 0.6; bar
